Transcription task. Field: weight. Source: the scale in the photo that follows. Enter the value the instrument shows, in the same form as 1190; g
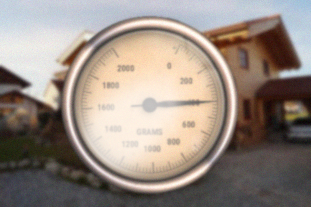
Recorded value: 400; g
